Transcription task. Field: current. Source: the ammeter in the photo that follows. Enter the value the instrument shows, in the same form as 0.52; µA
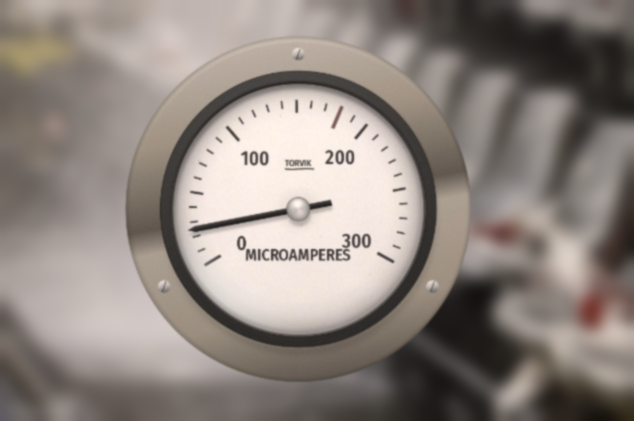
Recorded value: 25; µA
